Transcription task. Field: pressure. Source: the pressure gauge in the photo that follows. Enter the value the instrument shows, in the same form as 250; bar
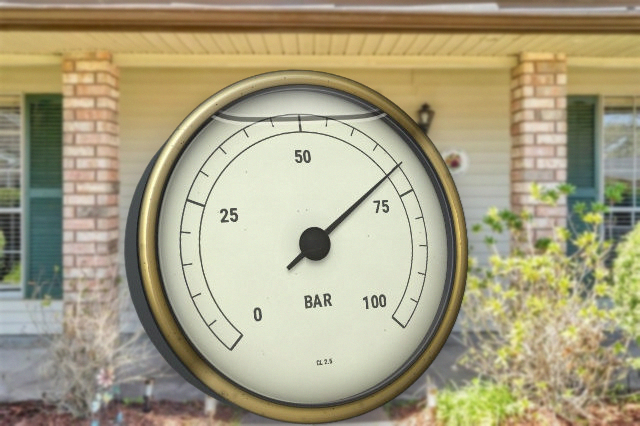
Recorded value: 70; bar
